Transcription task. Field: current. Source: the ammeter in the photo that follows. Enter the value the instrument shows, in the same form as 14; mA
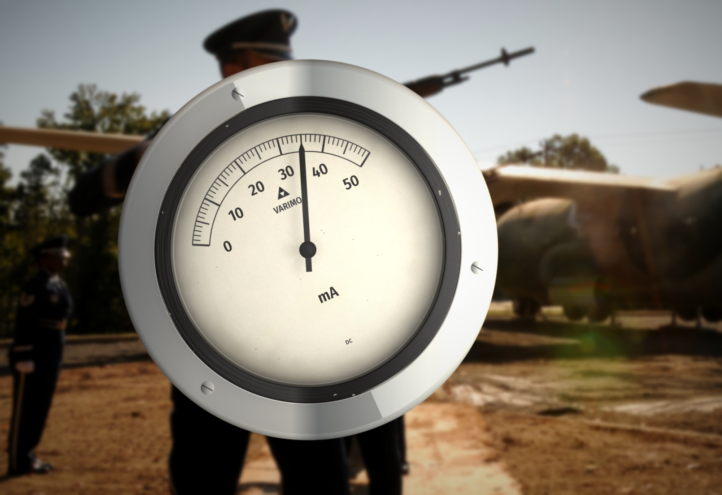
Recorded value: 35; mA
